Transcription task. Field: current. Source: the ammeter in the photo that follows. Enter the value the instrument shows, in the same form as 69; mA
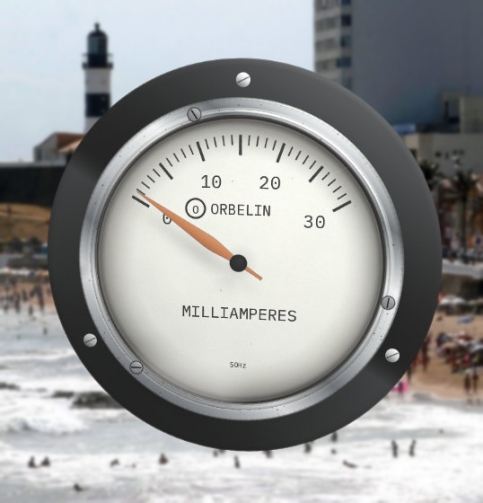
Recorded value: 1; mA
